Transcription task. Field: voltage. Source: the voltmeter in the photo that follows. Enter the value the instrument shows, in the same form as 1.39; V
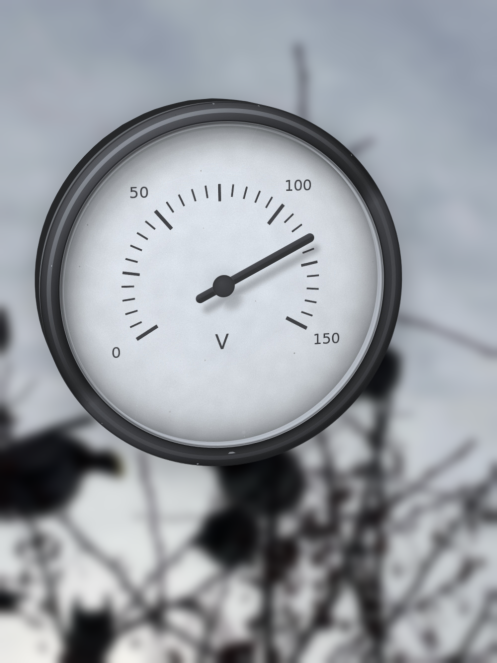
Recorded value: 115; V
